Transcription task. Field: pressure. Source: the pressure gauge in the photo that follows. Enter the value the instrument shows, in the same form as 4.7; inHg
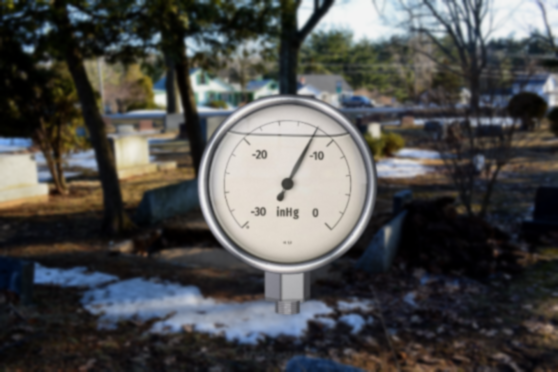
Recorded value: -12; inHg
